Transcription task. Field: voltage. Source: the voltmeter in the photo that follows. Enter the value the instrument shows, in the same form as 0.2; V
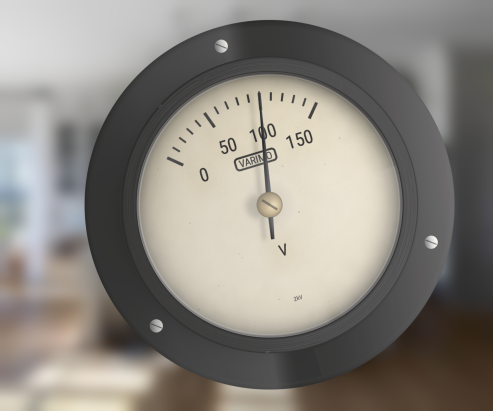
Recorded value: 100; V
